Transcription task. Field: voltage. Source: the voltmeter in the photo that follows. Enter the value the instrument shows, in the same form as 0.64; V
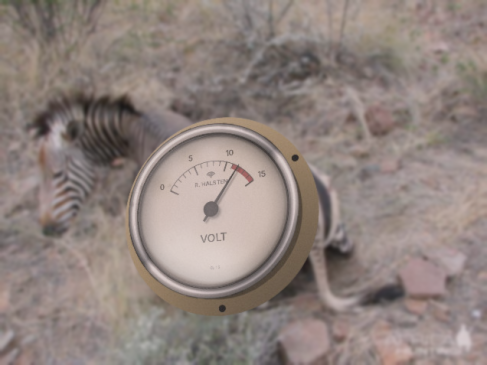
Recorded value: 12; V
